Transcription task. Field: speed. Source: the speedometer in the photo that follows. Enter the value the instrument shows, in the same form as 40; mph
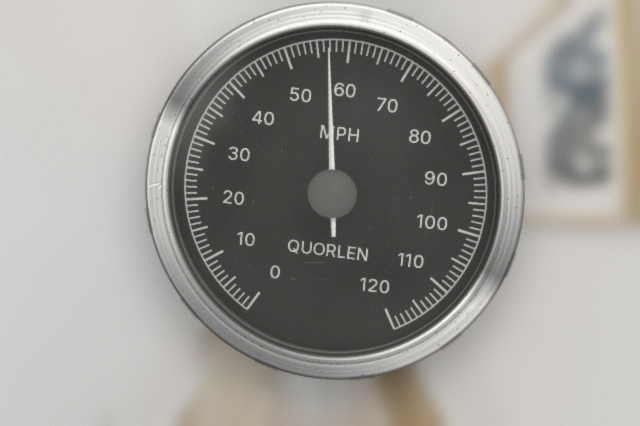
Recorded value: 57; mph
